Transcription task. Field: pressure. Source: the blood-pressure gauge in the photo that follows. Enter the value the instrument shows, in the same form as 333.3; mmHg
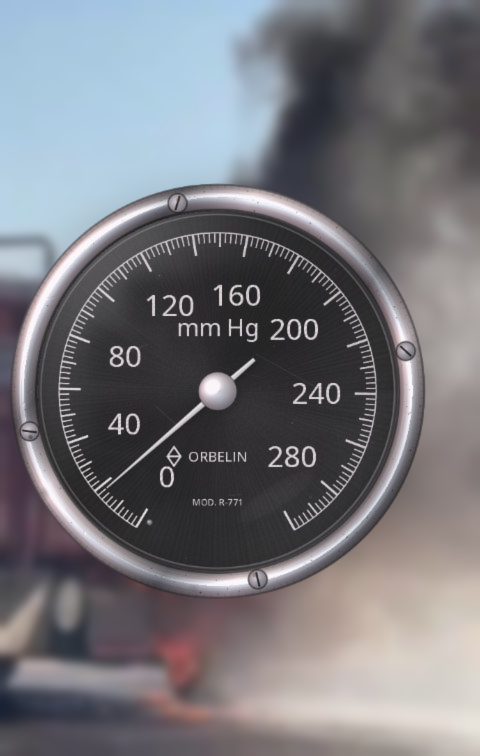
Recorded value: 18; mmHg
